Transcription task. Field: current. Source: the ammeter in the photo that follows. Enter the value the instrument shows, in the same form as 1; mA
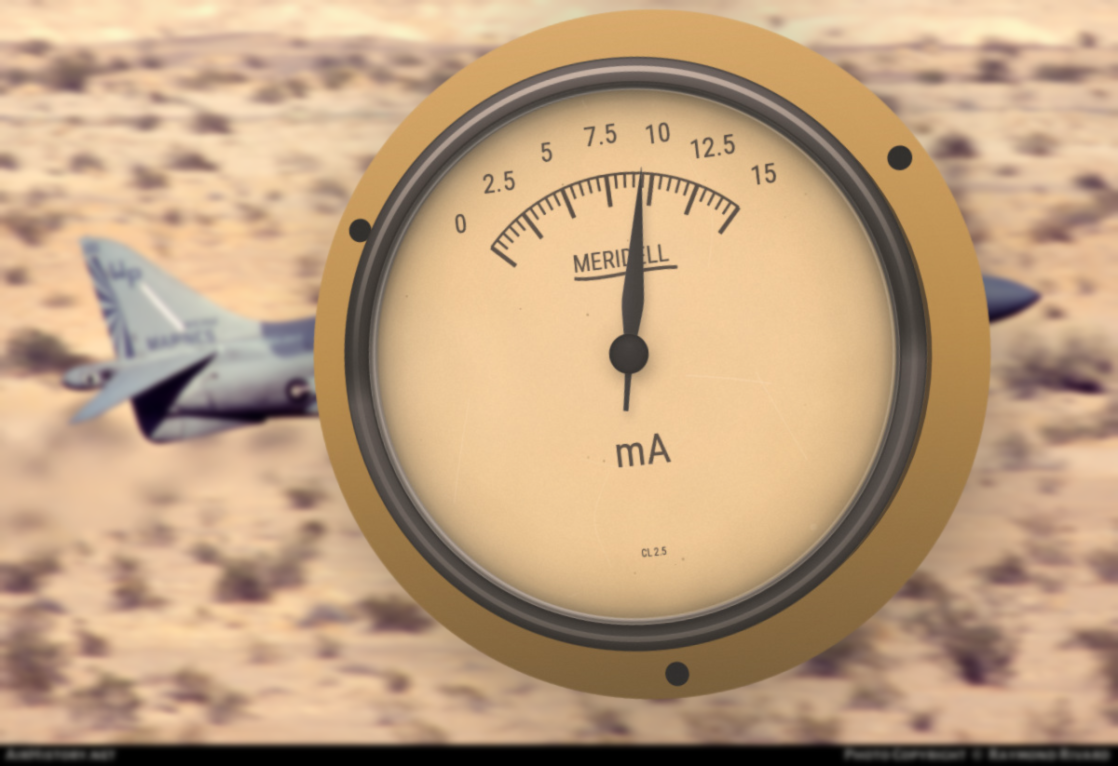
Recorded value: 9.5; mA
